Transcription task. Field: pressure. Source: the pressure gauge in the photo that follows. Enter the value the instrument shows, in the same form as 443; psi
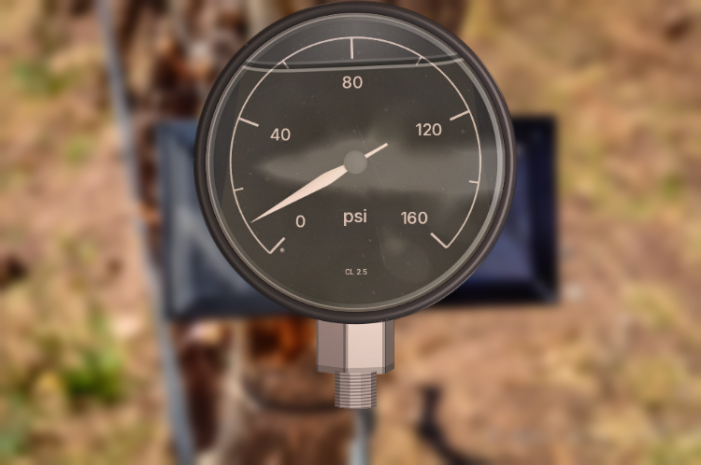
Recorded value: 10; psi
